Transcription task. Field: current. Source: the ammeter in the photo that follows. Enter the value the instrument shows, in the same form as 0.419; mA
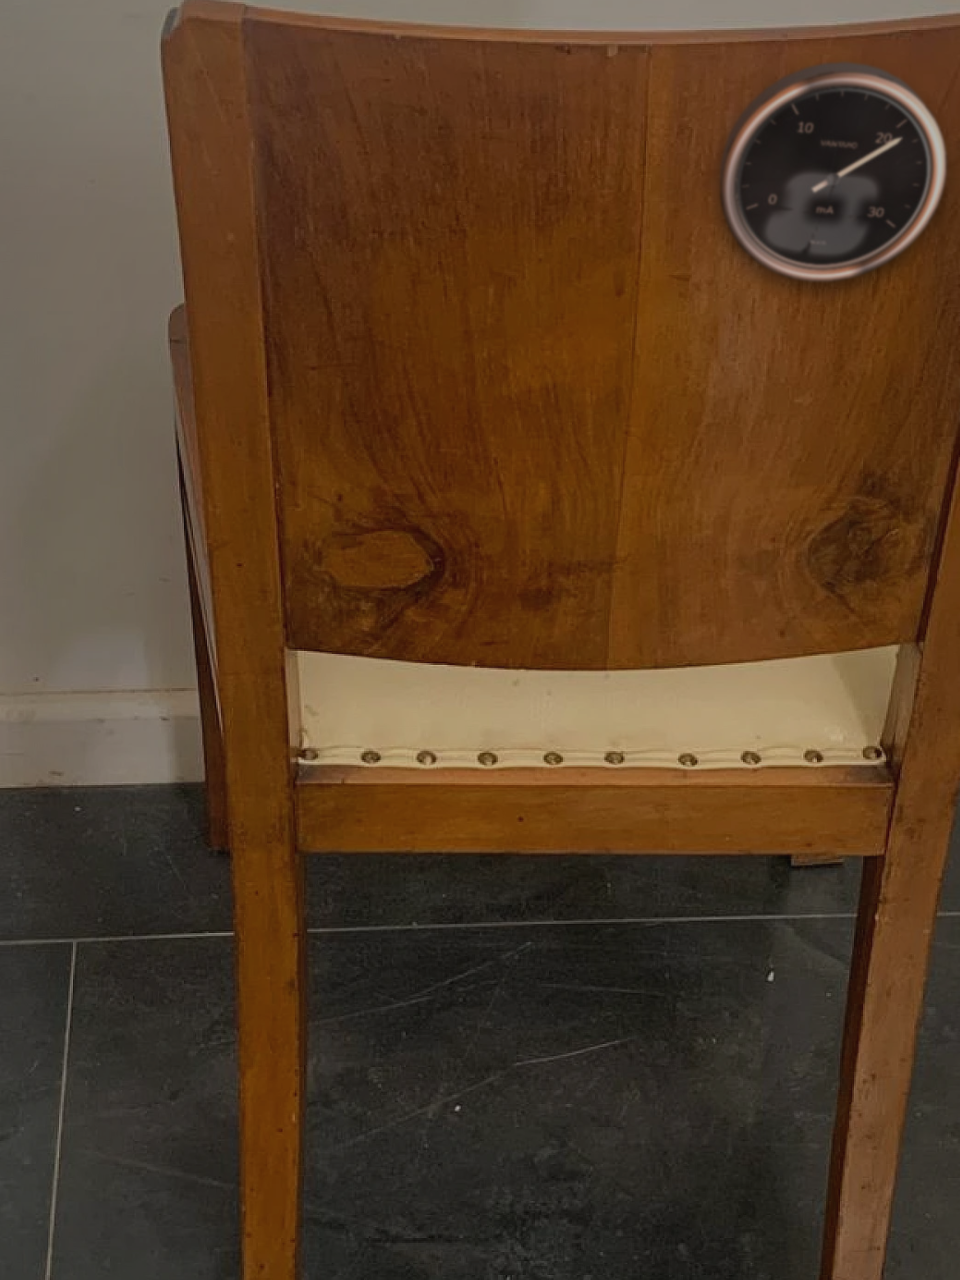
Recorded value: 21; mA
